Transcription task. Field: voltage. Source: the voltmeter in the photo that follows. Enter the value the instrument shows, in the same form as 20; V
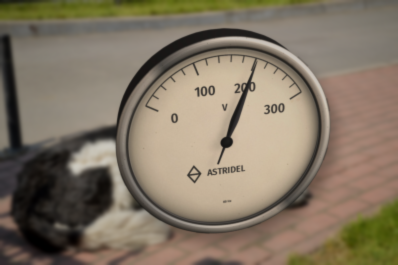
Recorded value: 200; V
